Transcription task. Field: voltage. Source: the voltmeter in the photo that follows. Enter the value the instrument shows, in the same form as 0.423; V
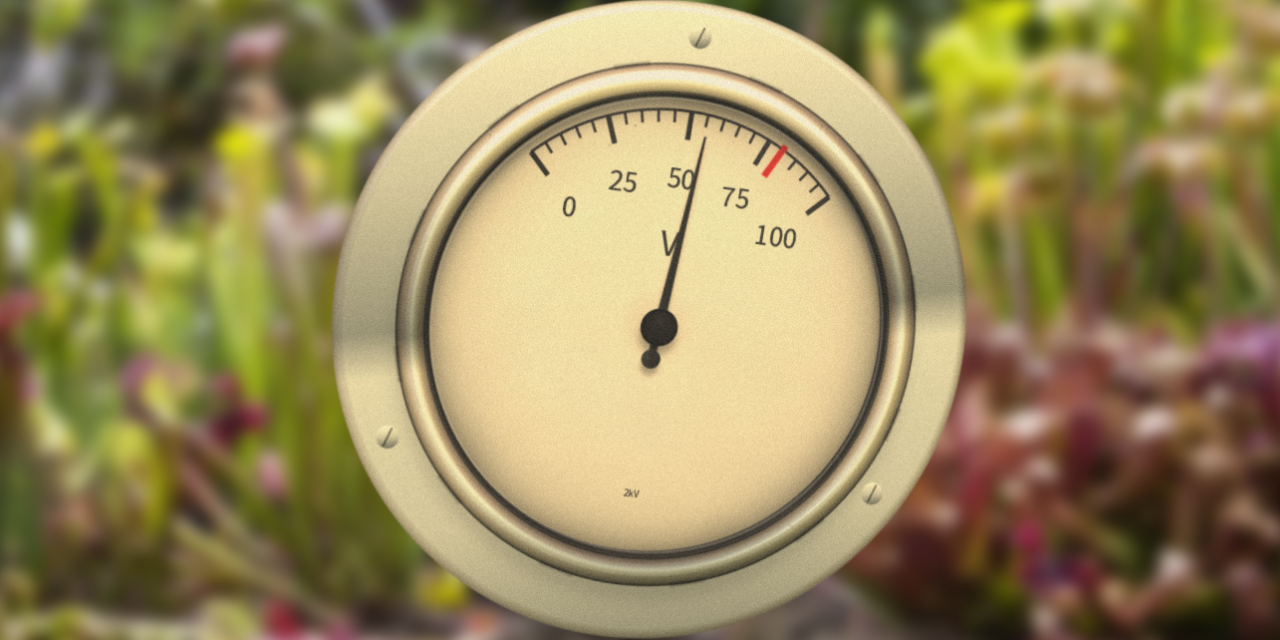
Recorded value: 55; V
